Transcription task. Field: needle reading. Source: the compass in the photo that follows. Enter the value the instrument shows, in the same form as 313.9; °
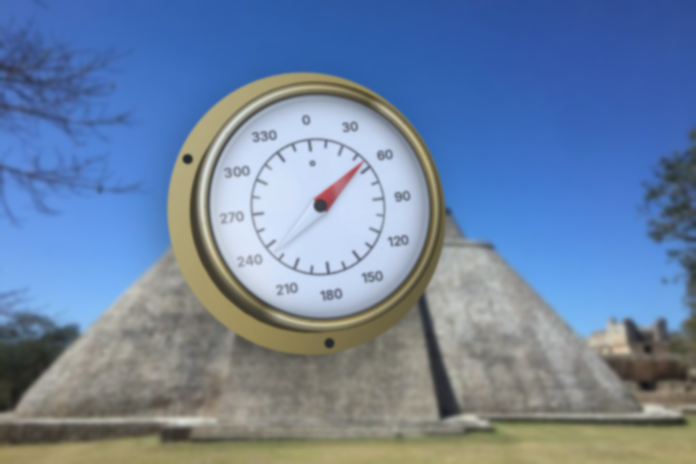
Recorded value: 52.5; °
